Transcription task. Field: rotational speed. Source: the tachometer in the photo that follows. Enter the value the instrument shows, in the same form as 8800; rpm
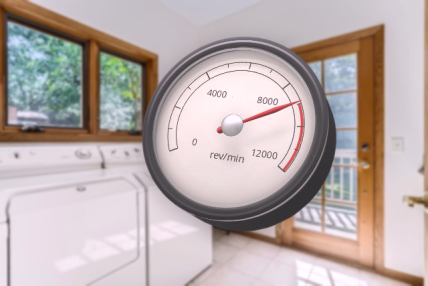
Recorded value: 9000; rpm
